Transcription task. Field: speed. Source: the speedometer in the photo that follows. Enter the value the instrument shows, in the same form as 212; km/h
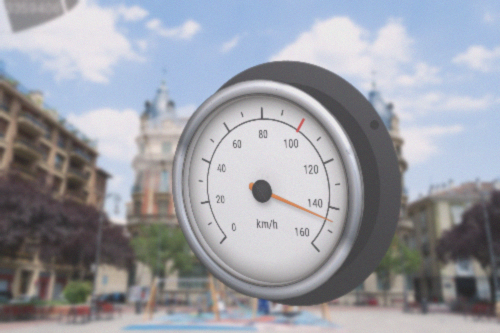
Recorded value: 145; km/h
